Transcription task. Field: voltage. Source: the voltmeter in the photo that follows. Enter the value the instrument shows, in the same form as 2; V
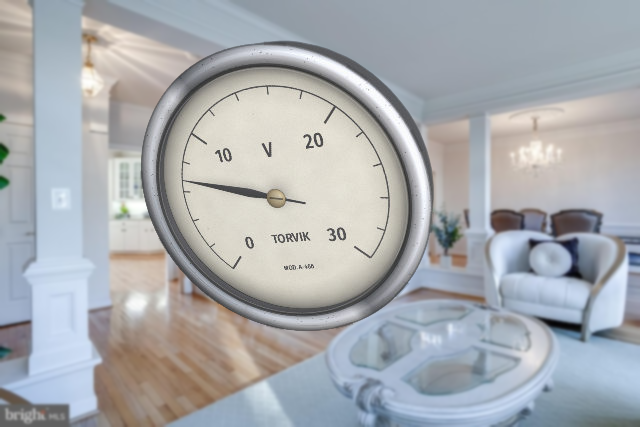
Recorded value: 7; V
